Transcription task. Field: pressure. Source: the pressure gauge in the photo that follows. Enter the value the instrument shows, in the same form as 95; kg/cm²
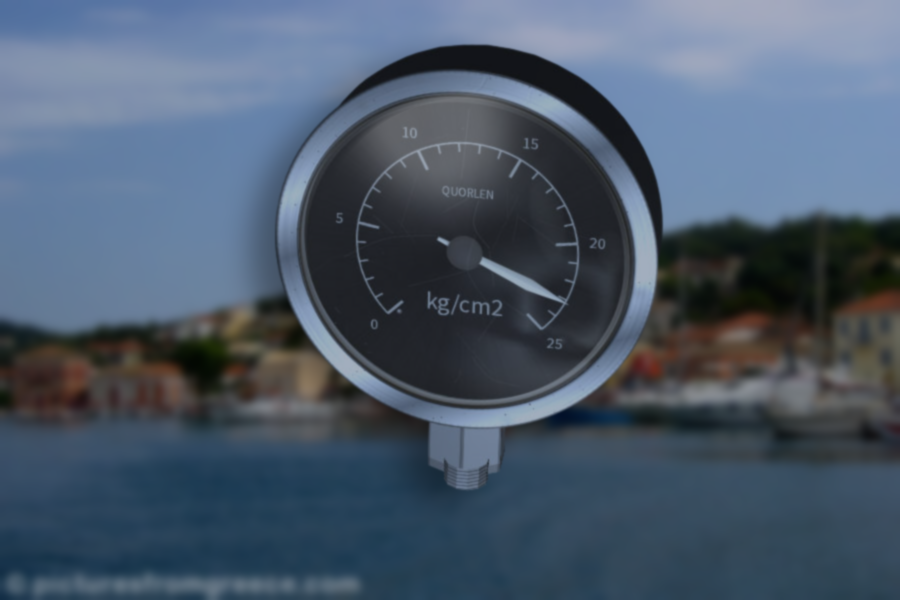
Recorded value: 23; kg/cm²
